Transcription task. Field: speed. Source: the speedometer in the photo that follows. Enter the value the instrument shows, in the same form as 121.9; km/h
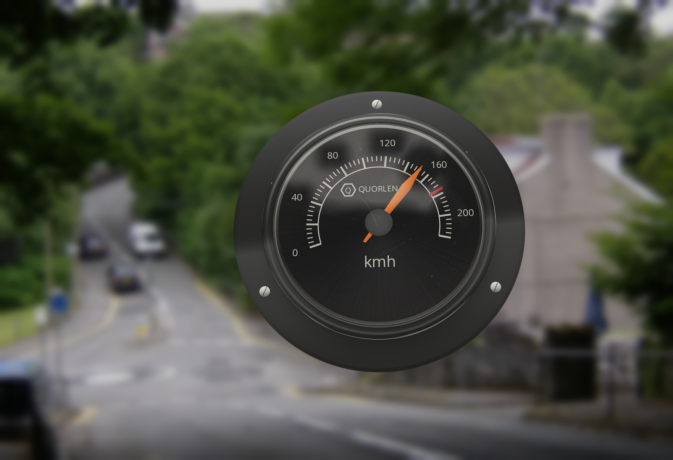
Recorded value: 152; km/h
